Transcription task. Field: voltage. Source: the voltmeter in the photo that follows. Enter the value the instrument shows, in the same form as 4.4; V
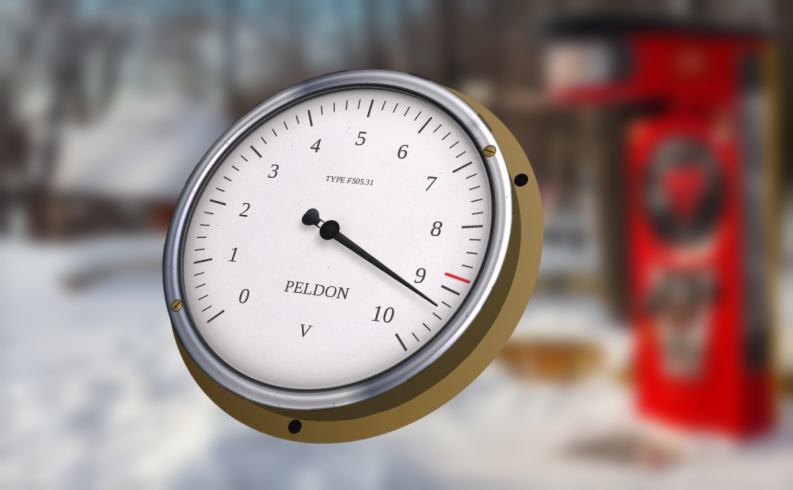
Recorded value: 9.3; V
